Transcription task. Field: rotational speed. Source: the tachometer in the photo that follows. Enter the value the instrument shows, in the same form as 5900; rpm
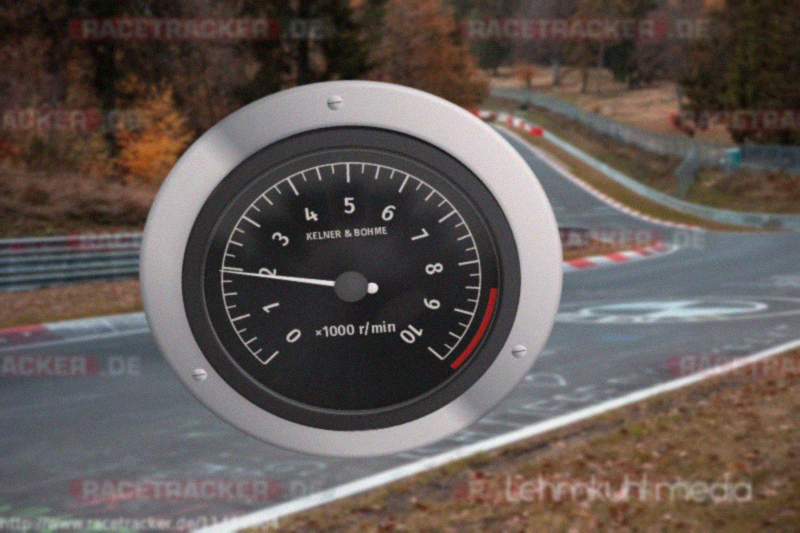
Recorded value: 2000; rpm
